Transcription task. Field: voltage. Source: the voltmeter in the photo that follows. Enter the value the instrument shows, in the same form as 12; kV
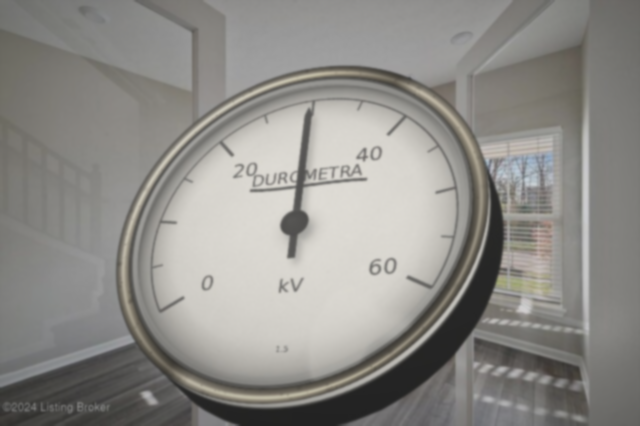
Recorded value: 30; kV
